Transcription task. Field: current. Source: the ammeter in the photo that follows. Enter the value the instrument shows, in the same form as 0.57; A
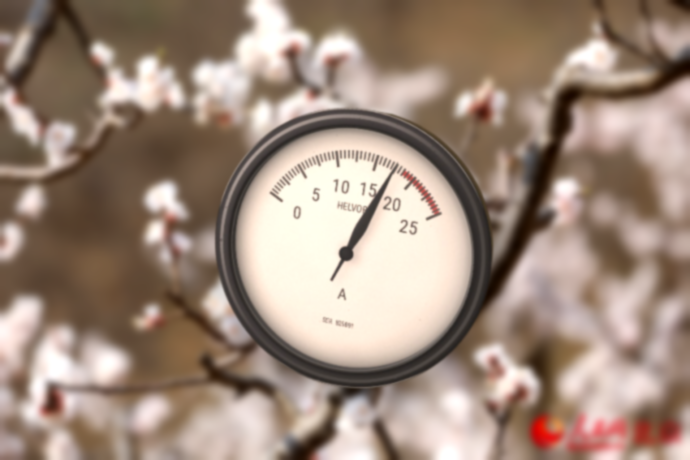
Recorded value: 17.5; A
